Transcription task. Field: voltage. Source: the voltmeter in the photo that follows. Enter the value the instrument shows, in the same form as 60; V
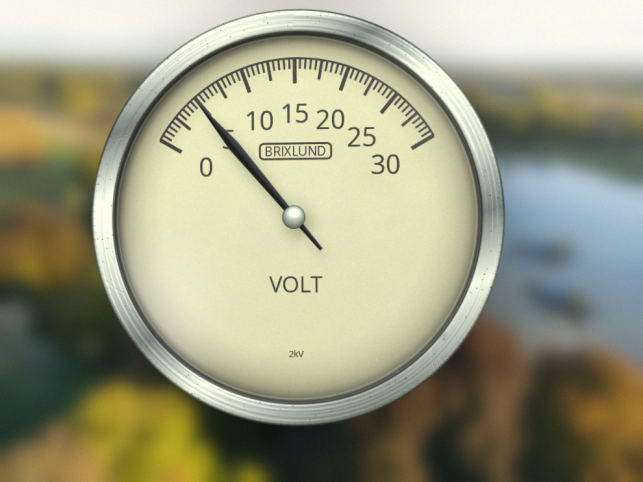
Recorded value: 5; V
